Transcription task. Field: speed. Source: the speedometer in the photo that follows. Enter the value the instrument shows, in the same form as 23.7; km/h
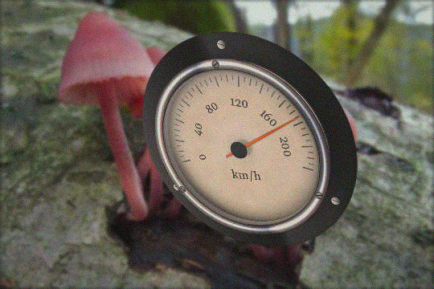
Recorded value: 175; km/h
